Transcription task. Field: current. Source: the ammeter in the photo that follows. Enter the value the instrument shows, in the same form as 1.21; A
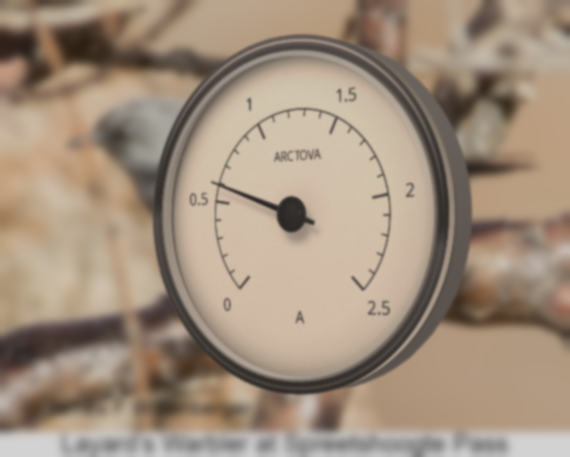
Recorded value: 0.6; A
